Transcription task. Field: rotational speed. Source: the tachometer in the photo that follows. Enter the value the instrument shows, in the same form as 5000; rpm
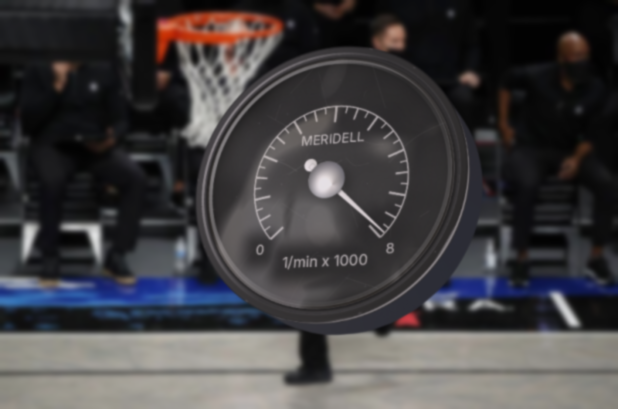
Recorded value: 7875; rpm
